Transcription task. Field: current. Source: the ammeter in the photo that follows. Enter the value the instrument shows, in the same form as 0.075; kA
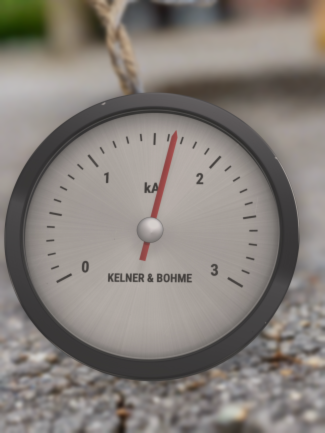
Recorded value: 1.65; kA
